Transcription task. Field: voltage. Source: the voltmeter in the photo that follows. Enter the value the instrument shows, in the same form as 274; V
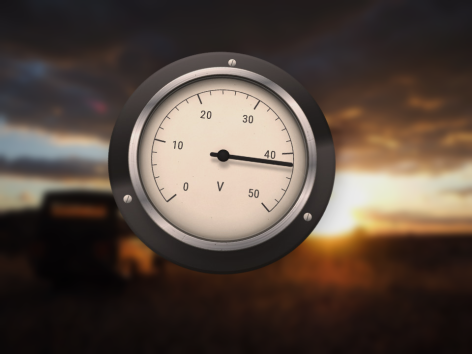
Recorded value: 42; V
